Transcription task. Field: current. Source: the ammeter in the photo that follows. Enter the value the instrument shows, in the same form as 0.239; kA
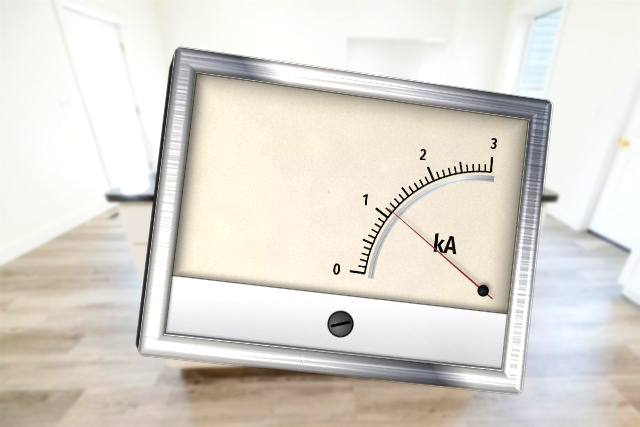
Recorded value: 1.1; kA
